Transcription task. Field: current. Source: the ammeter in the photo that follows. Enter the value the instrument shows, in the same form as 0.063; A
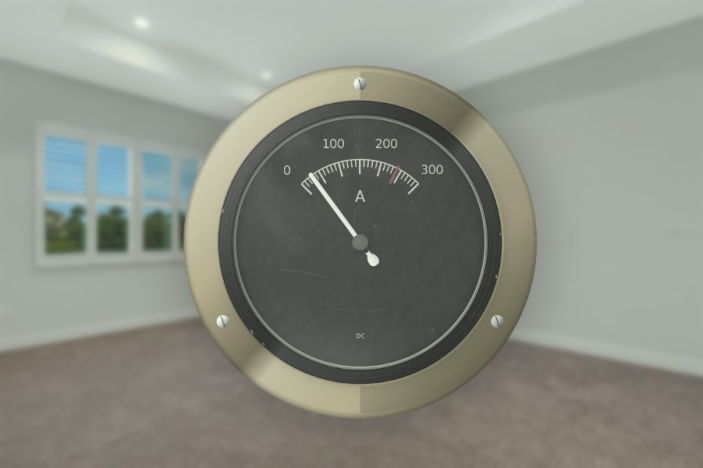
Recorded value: 30; A
